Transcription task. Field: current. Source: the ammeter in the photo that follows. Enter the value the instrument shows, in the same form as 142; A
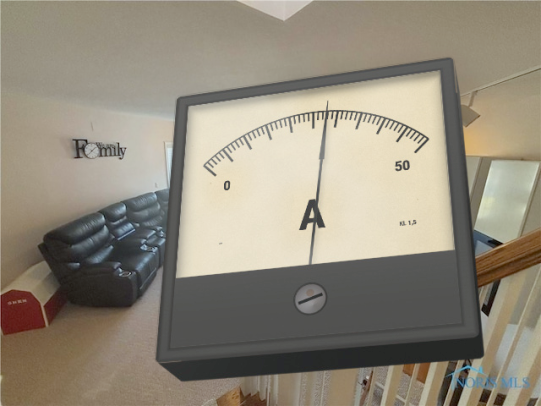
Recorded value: 28; A
